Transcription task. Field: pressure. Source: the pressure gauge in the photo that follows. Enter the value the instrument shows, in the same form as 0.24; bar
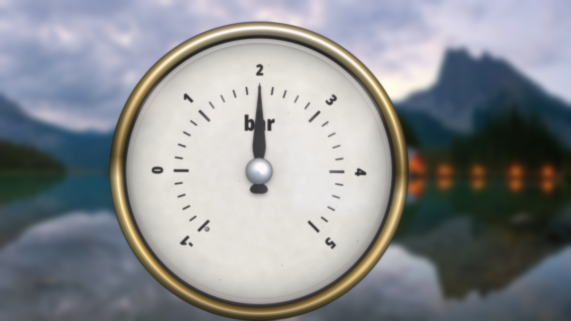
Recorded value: 2; bar
